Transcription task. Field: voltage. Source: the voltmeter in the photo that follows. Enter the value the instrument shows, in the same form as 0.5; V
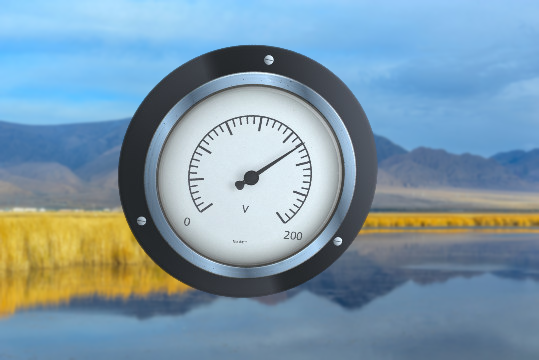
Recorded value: 135; V
